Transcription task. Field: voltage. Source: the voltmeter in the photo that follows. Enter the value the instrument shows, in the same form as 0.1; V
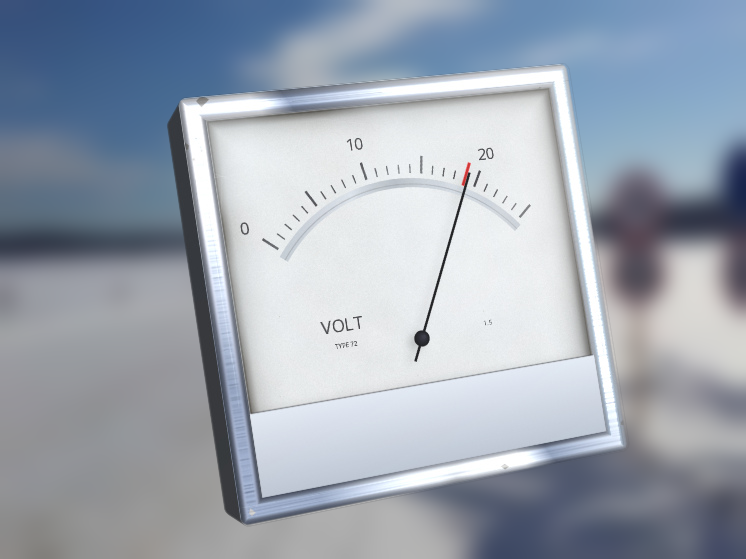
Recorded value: 19; V
